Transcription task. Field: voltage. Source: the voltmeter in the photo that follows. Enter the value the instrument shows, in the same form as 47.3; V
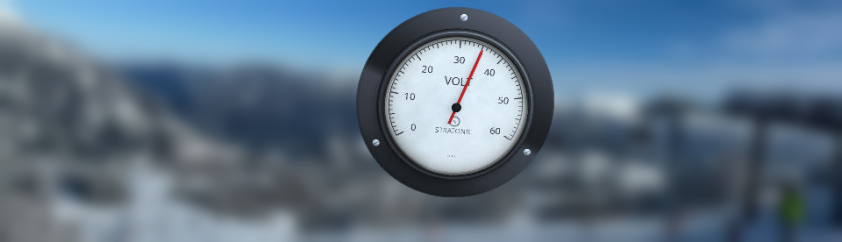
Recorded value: 35; V
